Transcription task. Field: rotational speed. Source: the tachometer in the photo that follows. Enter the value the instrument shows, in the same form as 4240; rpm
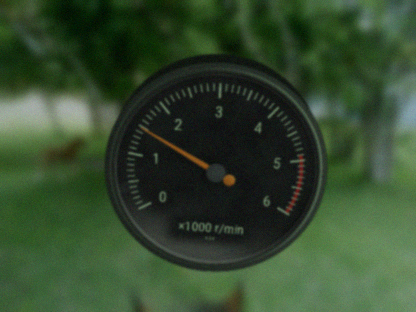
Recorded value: 1500; rpm
